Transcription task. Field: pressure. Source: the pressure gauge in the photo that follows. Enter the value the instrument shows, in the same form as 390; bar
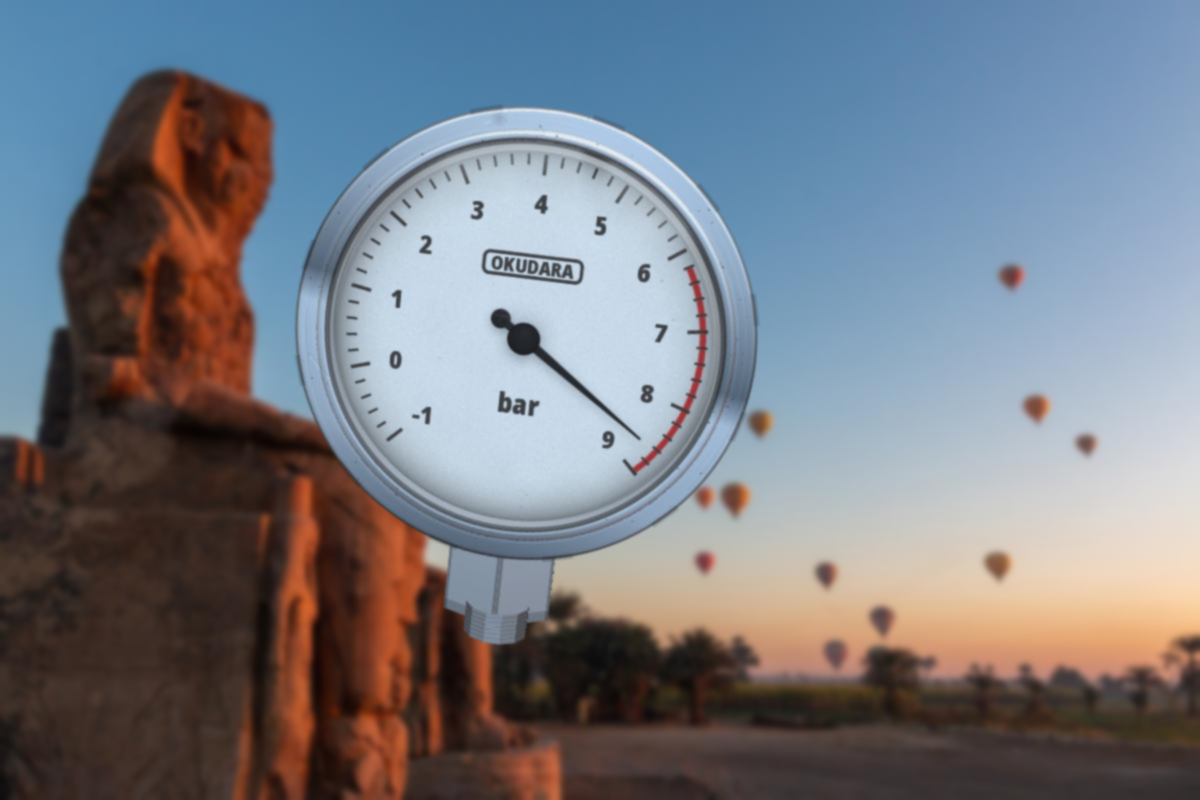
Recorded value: 8.6; bar
